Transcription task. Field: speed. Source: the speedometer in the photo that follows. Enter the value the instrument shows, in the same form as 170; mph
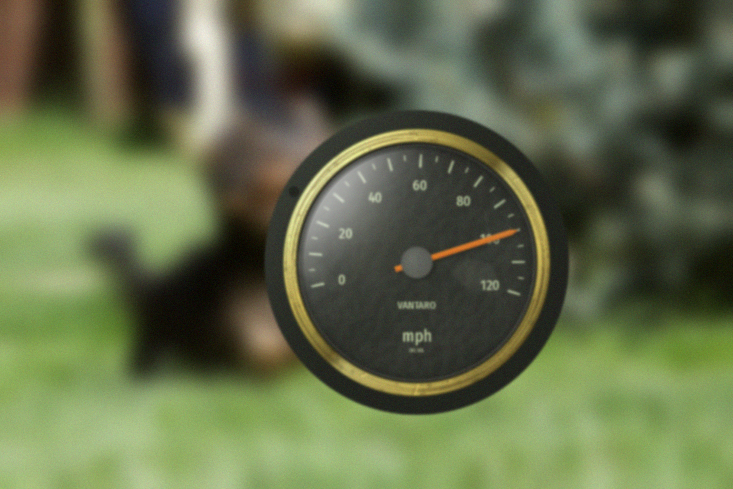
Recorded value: 100; mph
